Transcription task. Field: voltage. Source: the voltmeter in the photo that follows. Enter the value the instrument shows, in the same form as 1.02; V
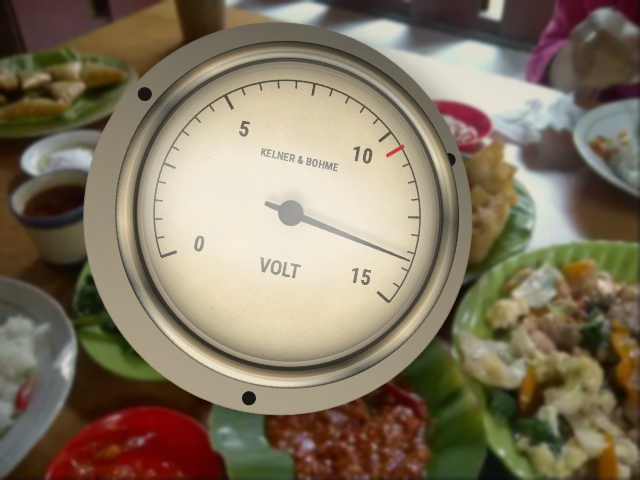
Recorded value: 13.75; V
